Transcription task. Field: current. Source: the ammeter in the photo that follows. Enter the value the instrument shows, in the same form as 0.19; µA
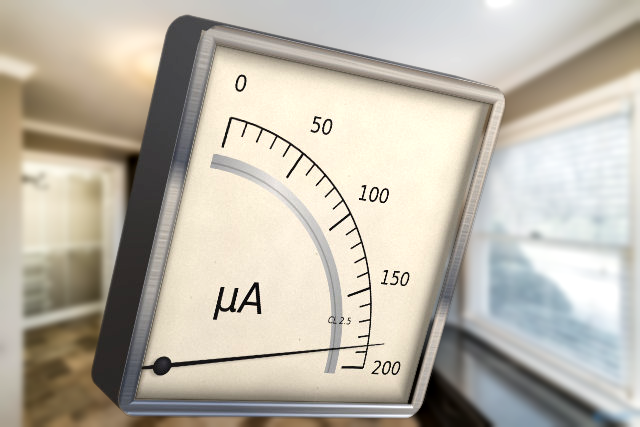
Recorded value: 185; µA
